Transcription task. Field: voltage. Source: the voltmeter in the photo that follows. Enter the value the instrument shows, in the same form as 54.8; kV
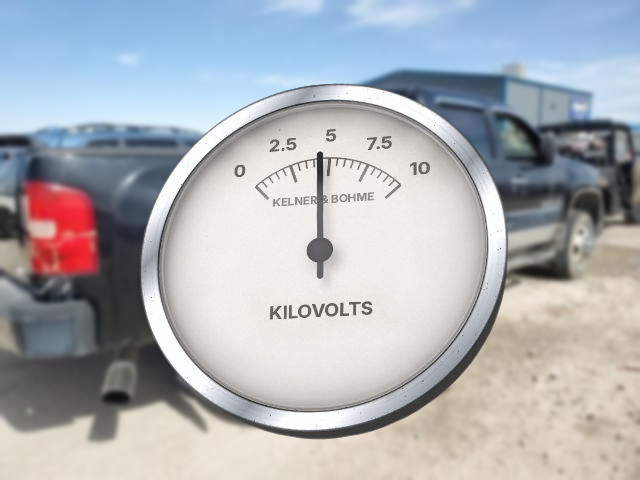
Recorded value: 4.5; kV
